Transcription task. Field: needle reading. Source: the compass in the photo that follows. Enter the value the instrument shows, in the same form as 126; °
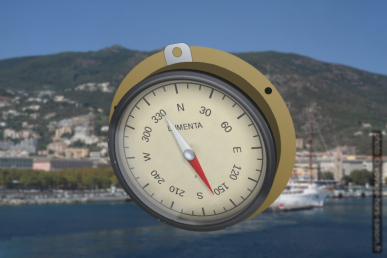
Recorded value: 160; °
